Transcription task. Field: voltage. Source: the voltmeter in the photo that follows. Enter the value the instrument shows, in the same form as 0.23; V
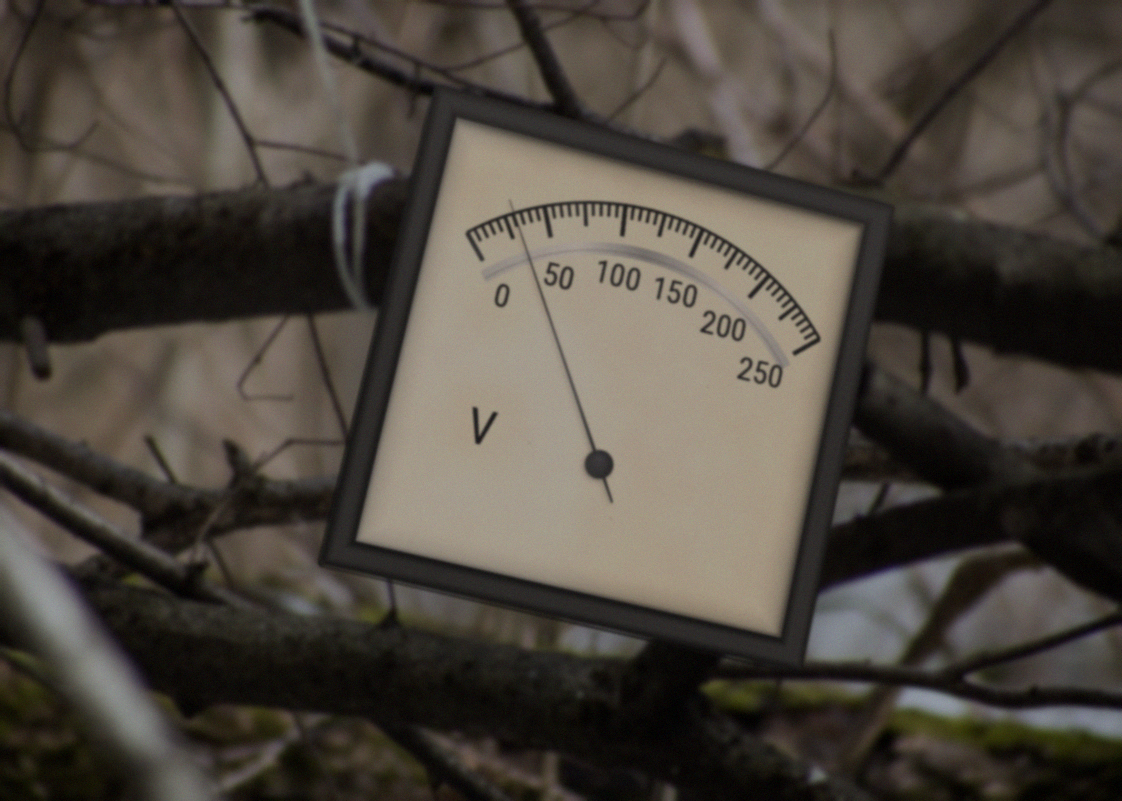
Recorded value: 30; V
